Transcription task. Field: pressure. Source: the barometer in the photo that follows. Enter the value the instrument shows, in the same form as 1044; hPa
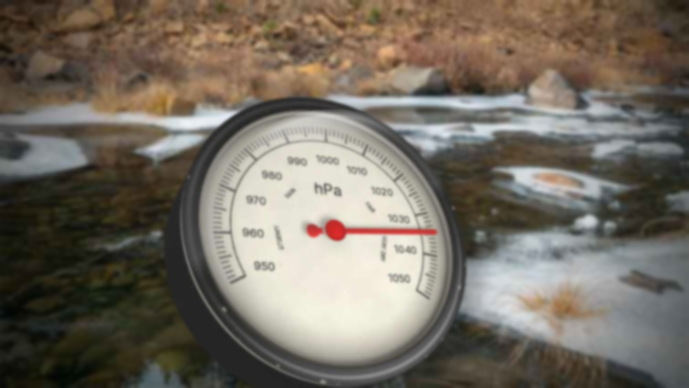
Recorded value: 1035; hPa
